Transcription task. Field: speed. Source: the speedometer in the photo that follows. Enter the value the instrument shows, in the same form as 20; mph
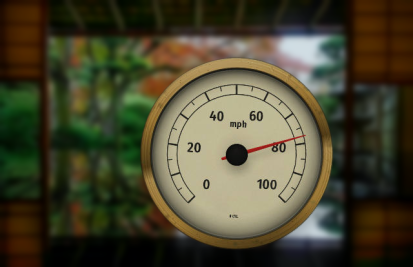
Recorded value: 77.5; mph
